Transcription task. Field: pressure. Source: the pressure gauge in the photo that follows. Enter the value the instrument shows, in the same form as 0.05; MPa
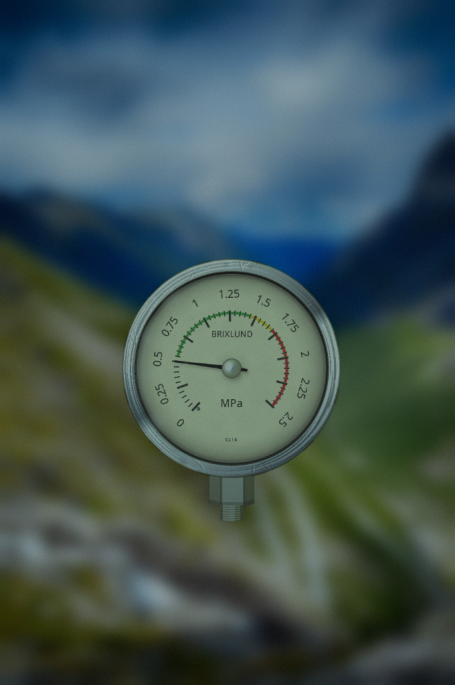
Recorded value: 0.5; MPa
